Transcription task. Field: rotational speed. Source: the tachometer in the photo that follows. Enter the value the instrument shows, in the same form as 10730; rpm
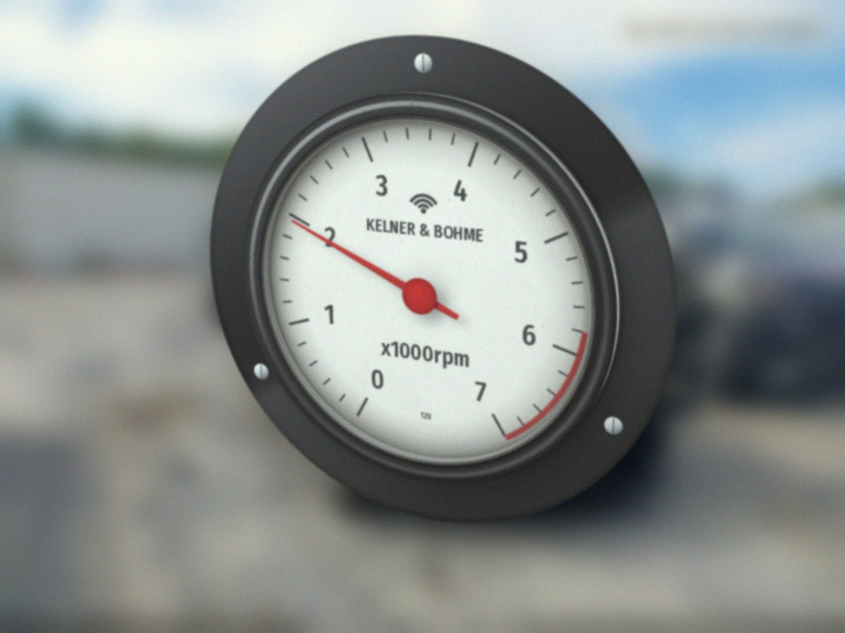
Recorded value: 2000; rpm
